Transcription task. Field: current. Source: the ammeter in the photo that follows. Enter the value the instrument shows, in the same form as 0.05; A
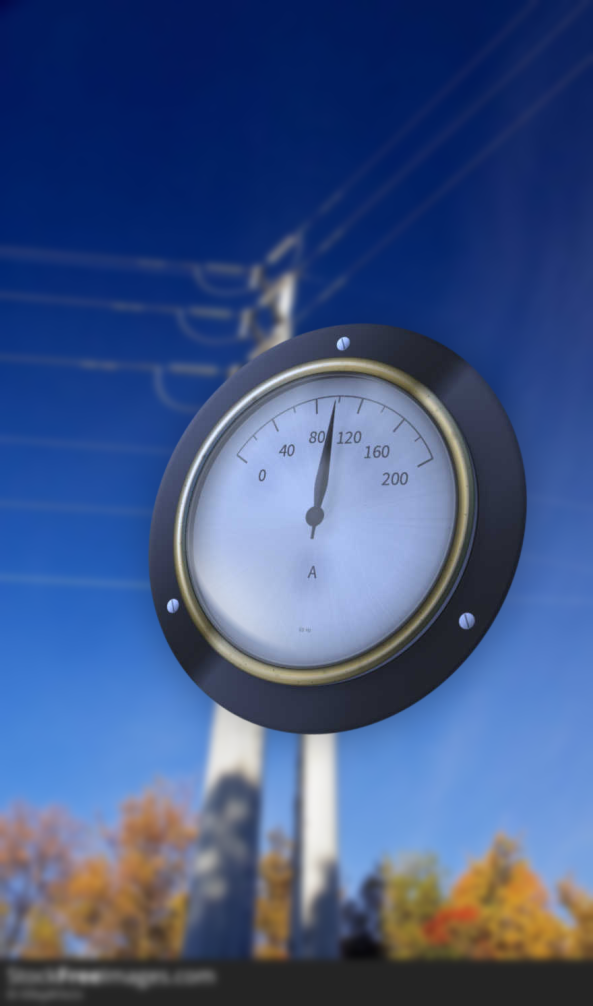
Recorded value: 100; A
